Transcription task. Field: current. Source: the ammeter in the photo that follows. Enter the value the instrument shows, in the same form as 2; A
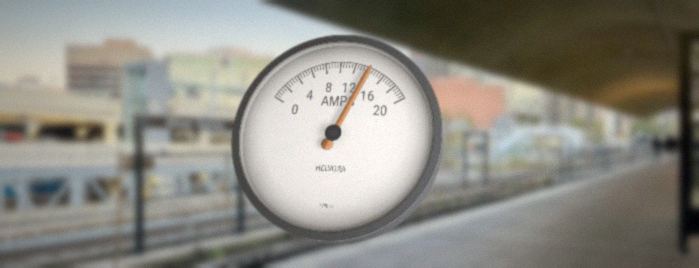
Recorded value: 14; A
